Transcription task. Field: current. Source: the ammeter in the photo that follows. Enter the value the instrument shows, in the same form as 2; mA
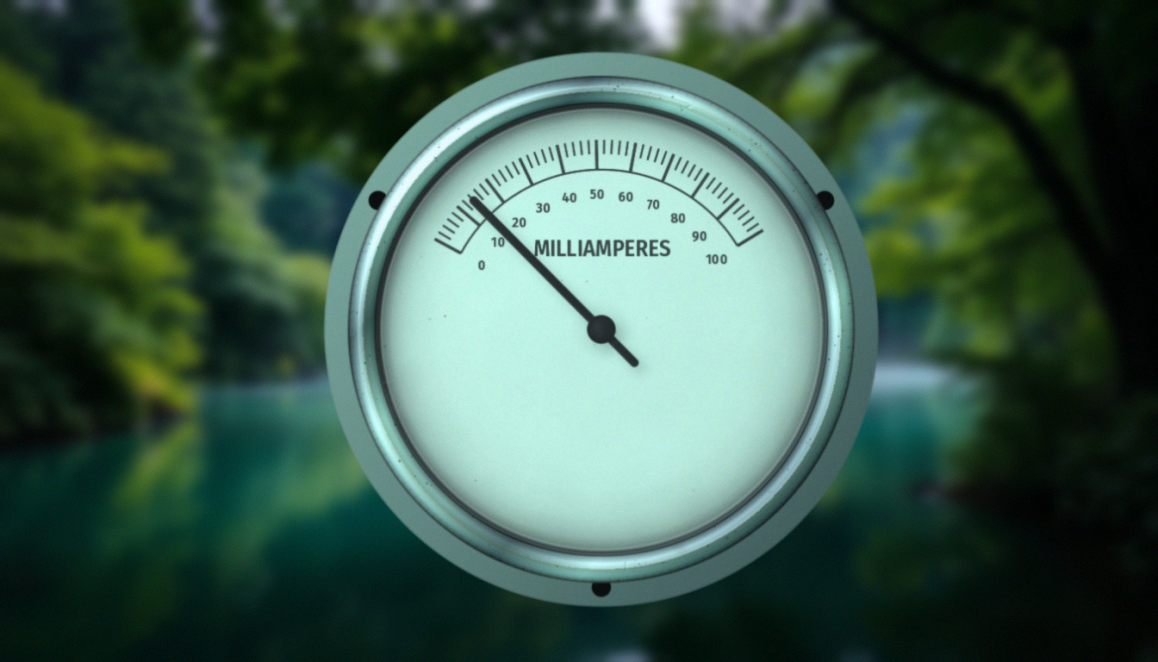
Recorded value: 14; mA
